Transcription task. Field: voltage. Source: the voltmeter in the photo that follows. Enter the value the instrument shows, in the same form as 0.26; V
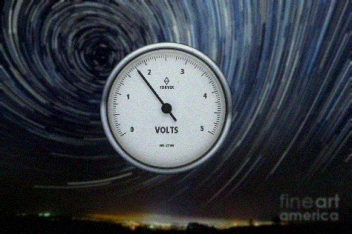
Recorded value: 1.75; V
